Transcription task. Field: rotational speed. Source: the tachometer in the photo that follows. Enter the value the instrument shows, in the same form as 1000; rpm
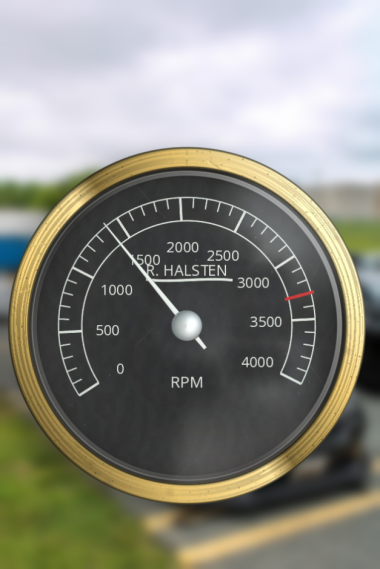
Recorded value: 1400; rpm
